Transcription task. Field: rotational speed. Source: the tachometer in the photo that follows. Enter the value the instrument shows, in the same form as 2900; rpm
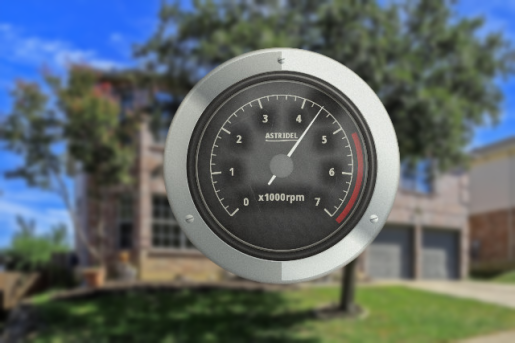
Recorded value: 4400; rpm
